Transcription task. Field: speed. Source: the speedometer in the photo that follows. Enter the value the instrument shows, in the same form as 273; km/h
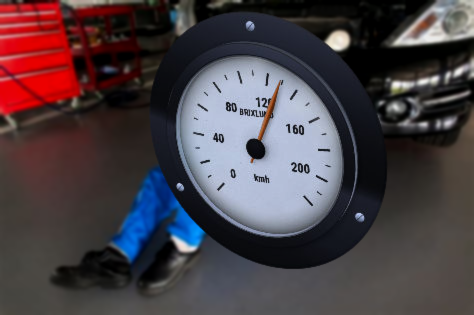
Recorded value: 130; km/h
